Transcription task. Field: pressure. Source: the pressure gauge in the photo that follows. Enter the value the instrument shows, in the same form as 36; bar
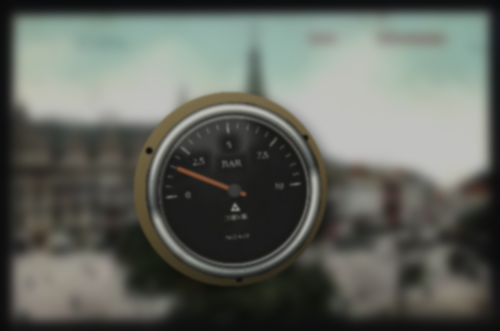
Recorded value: 1.5; bar
